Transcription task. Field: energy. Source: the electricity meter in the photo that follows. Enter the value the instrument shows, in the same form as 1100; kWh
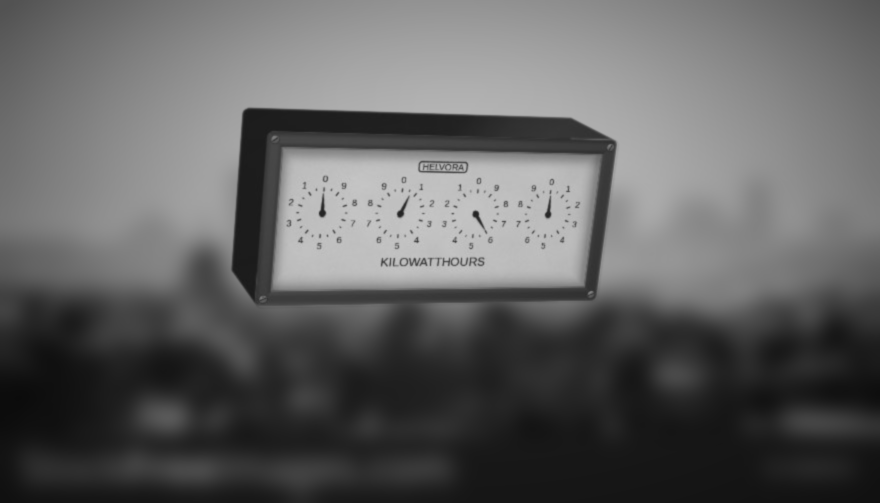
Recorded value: 60; kWh
